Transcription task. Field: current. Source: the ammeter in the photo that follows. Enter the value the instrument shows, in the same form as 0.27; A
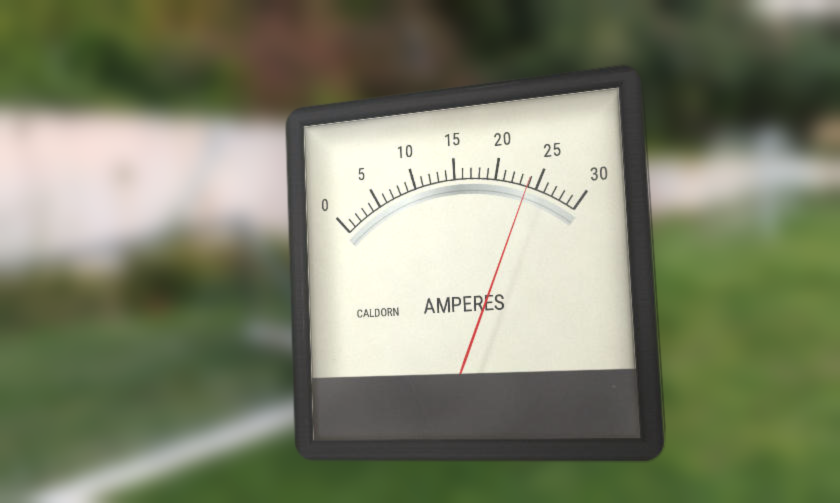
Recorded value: 24; A
